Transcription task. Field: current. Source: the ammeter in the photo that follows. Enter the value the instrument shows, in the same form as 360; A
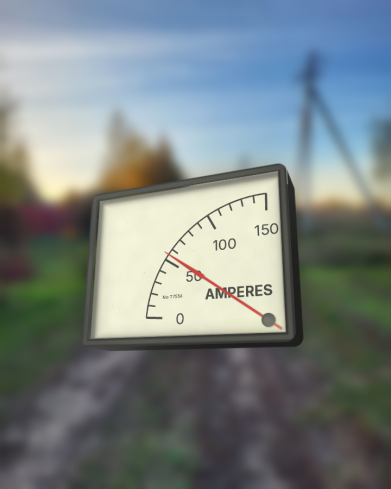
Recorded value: 55; A
